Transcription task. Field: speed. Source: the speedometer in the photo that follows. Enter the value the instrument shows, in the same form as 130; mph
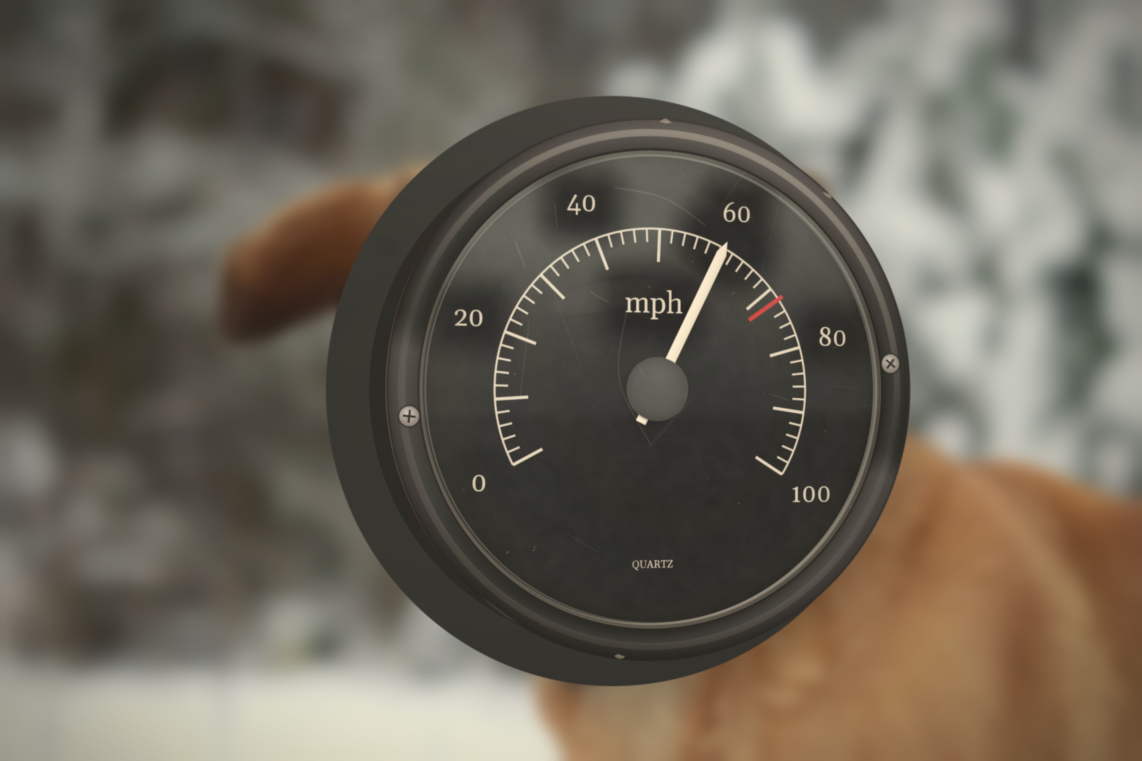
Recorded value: 60; mph
